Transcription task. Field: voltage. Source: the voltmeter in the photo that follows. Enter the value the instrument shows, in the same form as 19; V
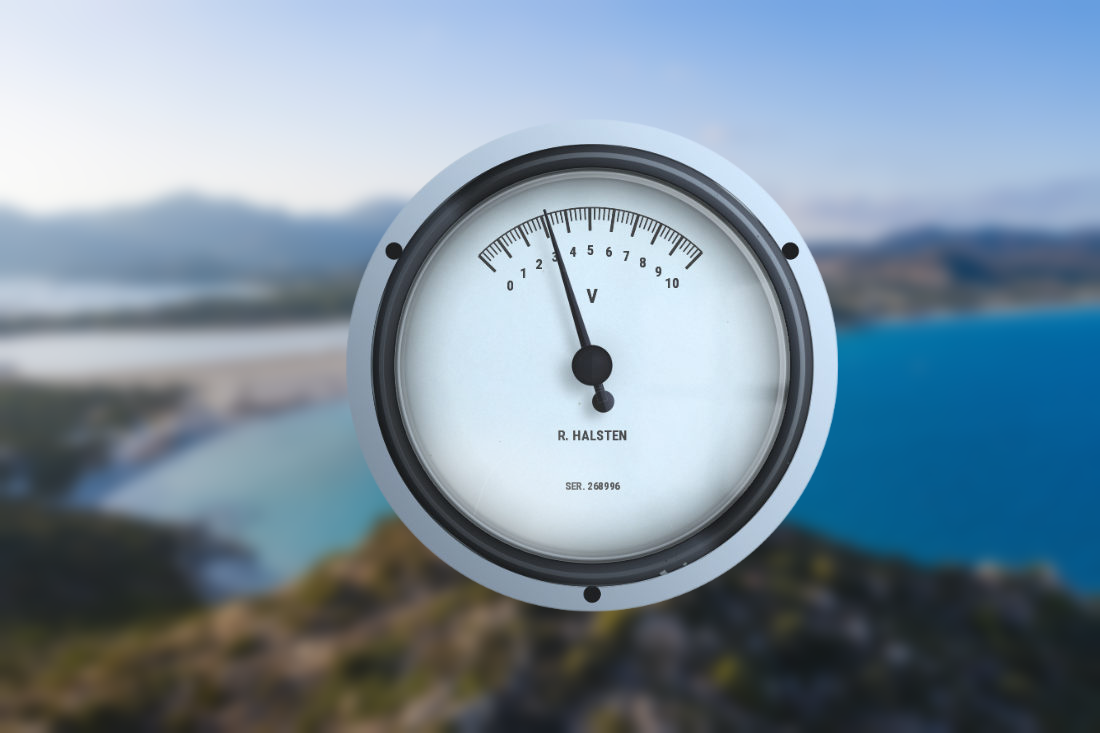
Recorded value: 3.2; V
